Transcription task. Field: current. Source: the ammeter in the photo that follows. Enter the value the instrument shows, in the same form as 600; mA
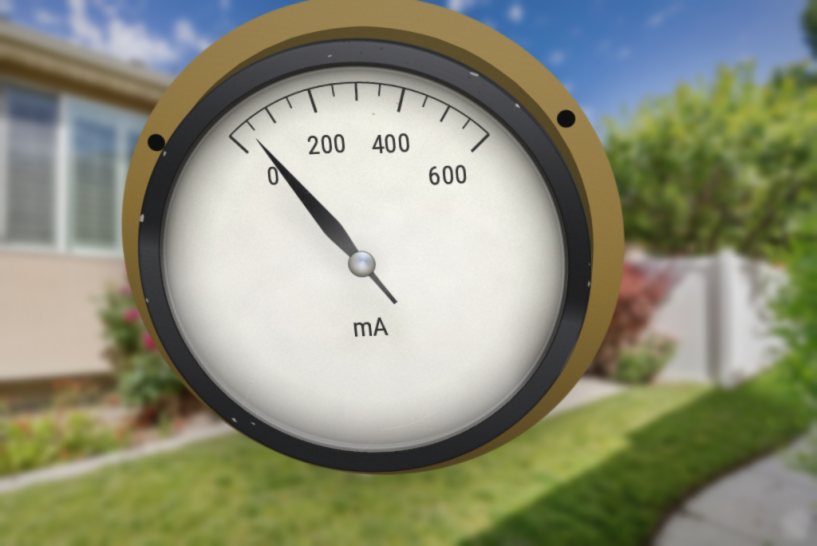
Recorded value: 50; mA
